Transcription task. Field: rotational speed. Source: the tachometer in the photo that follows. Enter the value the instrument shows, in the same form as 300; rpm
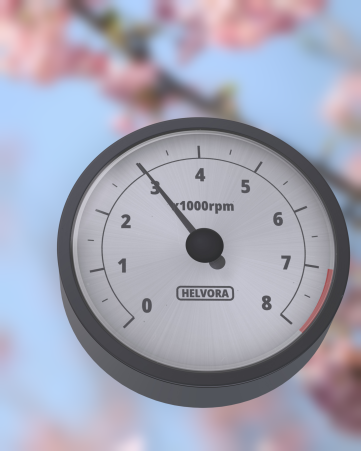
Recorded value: 3000; rpm
